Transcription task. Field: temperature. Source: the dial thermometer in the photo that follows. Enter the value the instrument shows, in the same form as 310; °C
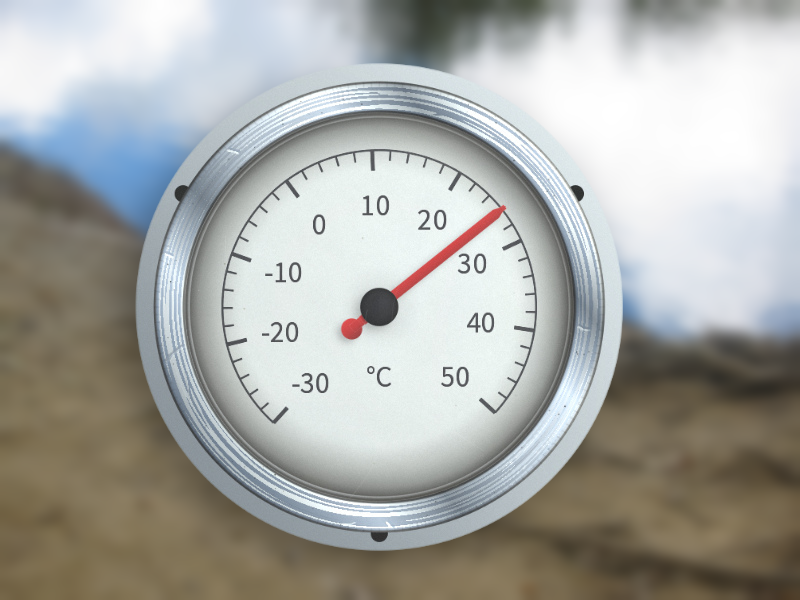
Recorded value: 26; °C
